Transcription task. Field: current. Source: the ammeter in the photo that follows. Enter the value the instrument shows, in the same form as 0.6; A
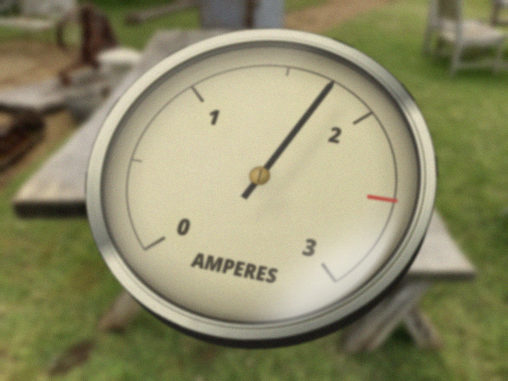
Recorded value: 1.75; A
